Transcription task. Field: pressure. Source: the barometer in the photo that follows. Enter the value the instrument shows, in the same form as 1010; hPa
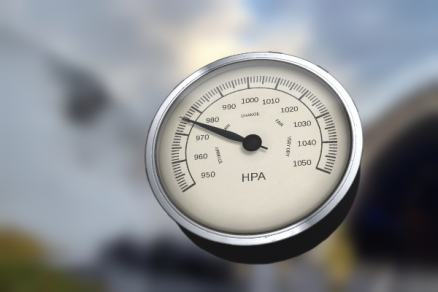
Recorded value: 975; hPa
